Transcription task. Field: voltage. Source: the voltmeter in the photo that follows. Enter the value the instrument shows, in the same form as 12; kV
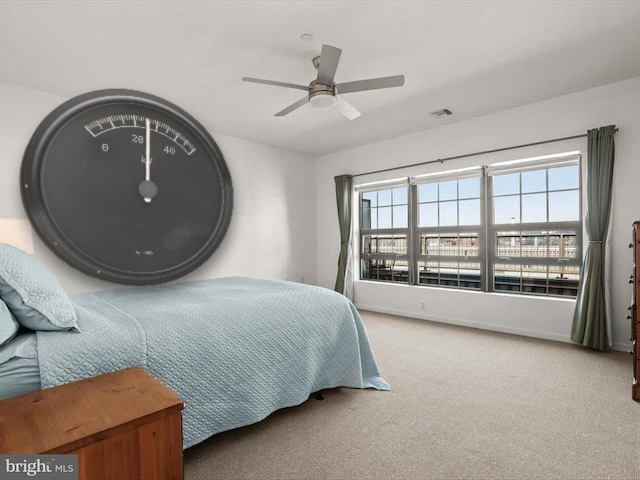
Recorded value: 25; kV
